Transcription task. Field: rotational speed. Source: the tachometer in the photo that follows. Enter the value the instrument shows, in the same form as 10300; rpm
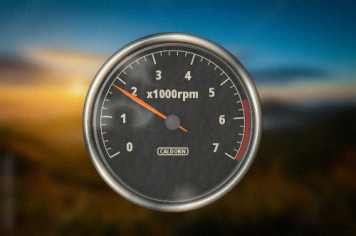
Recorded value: 1800; rpm
